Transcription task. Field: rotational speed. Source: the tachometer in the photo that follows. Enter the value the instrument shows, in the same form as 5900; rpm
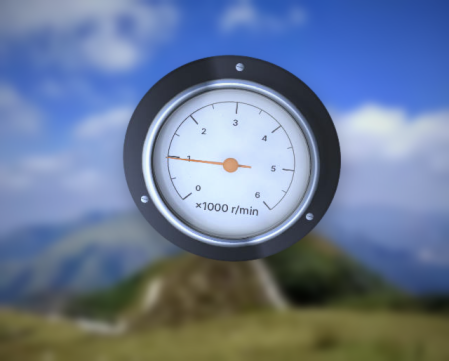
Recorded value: 1000; rpm
